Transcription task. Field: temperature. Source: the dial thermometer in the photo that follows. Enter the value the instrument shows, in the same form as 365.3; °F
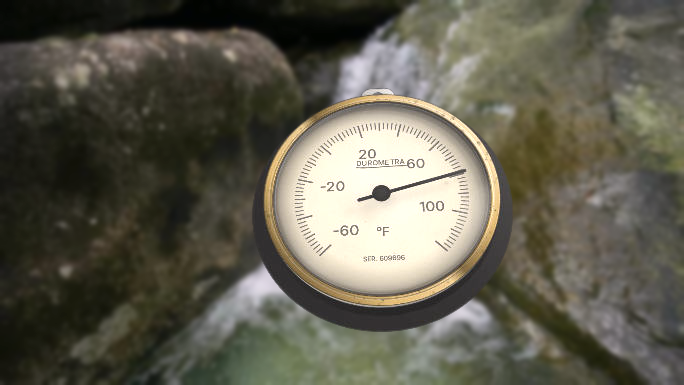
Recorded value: 80; °F
